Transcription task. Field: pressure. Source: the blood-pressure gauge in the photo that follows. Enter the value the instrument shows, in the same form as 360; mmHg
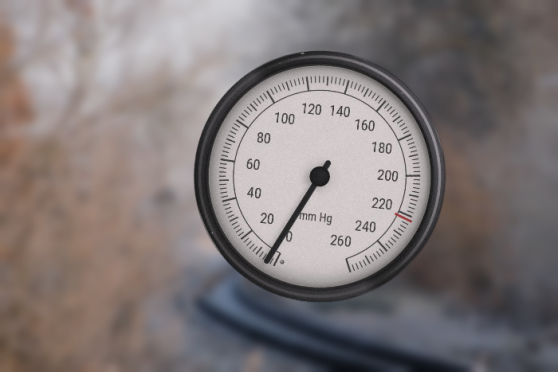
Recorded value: 4; mmHg
